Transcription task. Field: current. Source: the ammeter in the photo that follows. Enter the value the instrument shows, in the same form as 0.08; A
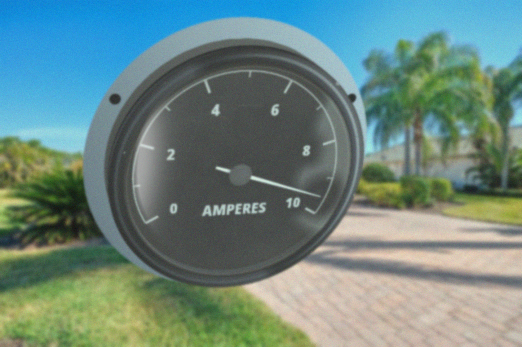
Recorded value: 9.5; A
